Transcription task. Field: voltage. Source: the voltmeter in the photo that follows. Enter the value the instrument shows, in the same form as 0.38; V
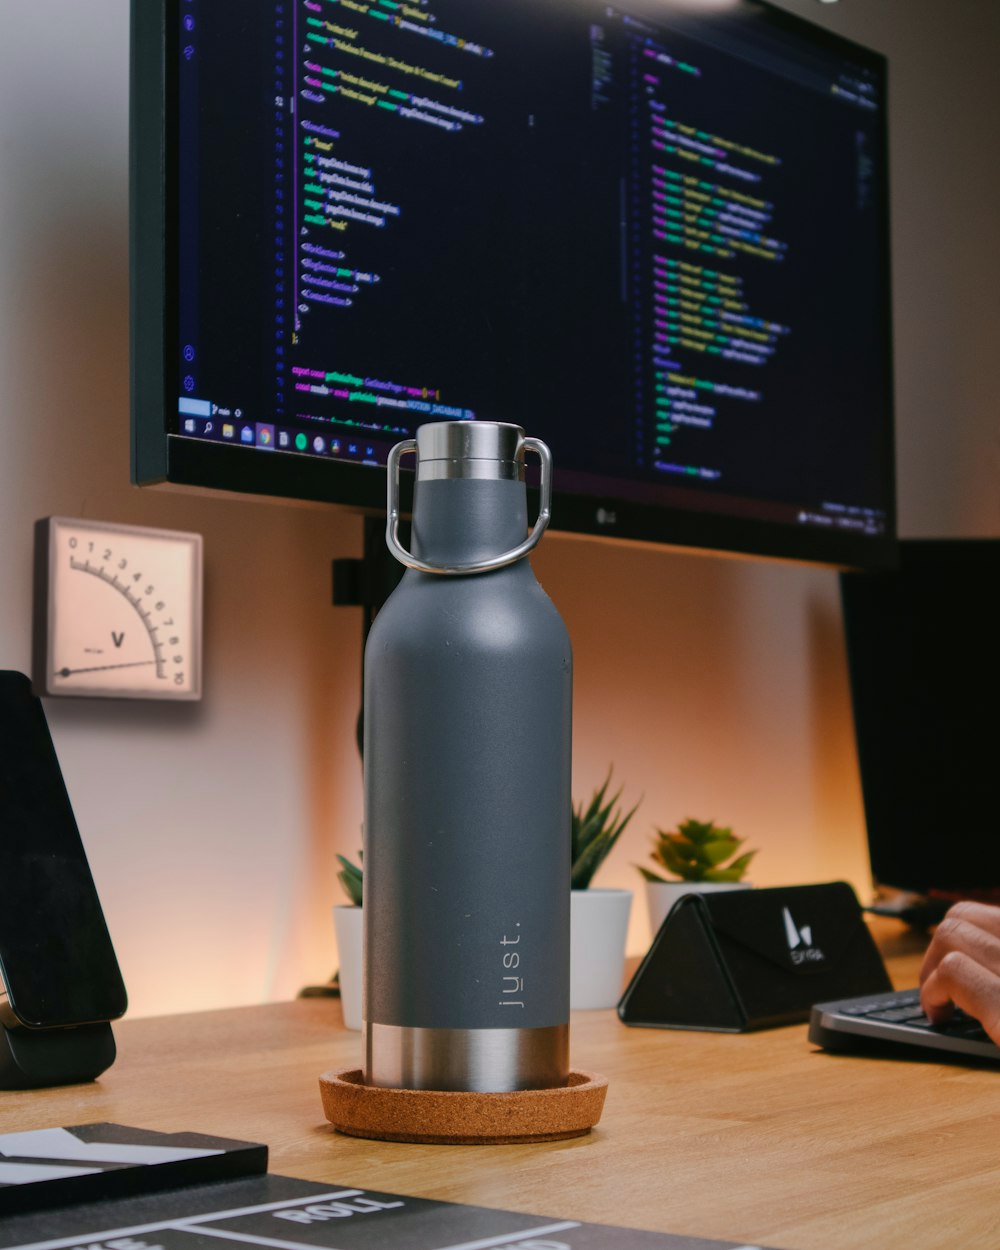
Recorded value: 9; V
